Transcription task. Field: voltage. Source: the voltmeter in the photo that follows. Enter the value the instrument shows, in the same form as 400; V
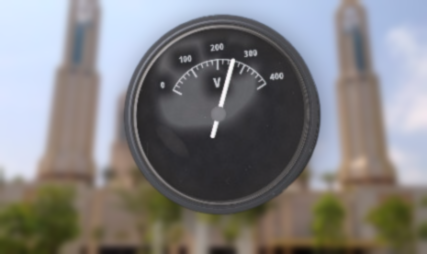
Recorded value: 260; V
